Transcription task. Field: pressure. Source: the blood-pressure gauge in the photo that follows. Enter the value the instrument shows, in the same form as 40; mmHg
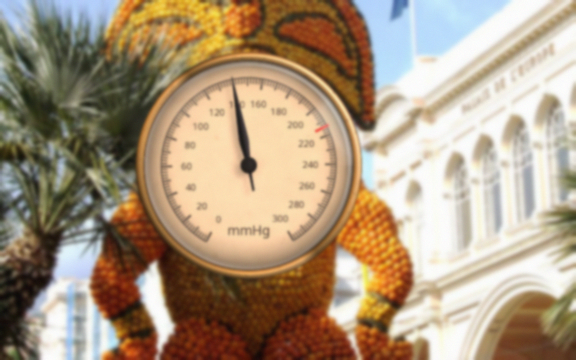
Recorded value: 140; mmHg
